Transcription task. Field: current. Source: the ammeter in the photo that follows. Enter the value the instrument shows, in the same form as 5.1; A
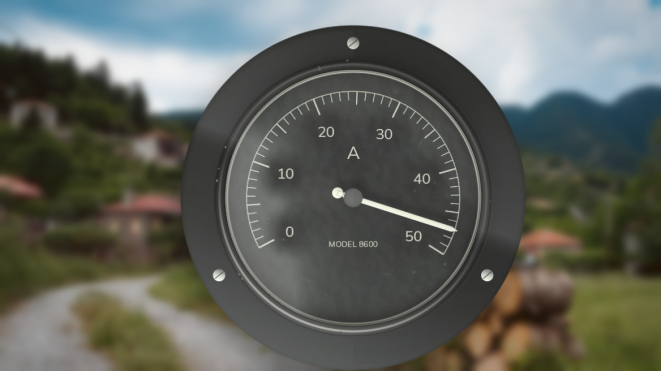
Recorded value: 47; A
